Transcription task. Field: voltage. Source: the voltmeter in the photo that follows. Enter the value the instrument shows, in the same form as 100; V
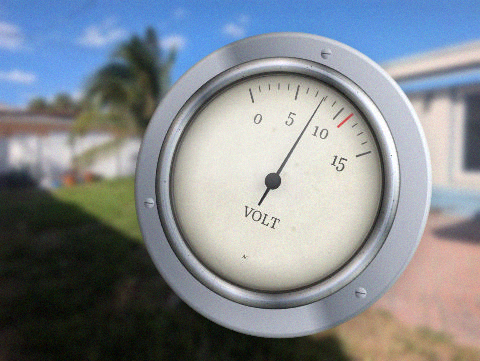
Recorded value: 8; V
